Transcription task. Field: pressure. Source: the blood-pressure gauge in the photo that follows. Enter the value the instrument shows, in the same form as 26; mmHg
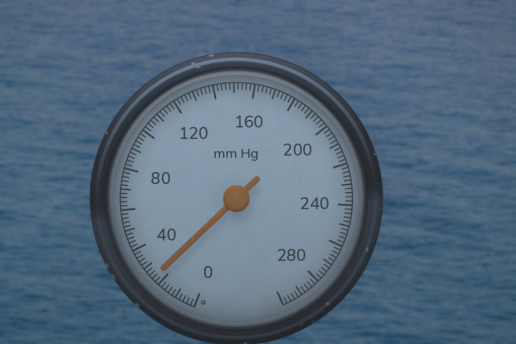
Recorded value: 24; mmHg
